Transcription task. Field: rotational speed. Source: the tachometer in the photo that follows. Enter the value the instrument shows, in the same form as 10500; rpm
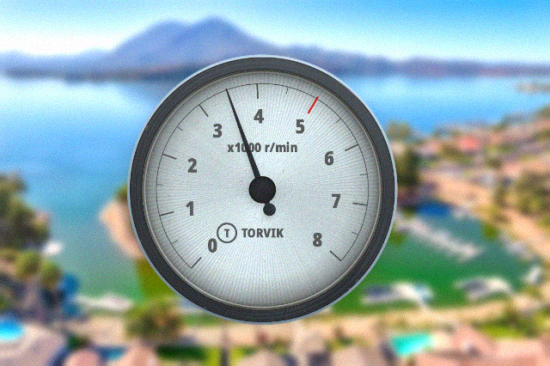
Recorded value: 3500; rpm
